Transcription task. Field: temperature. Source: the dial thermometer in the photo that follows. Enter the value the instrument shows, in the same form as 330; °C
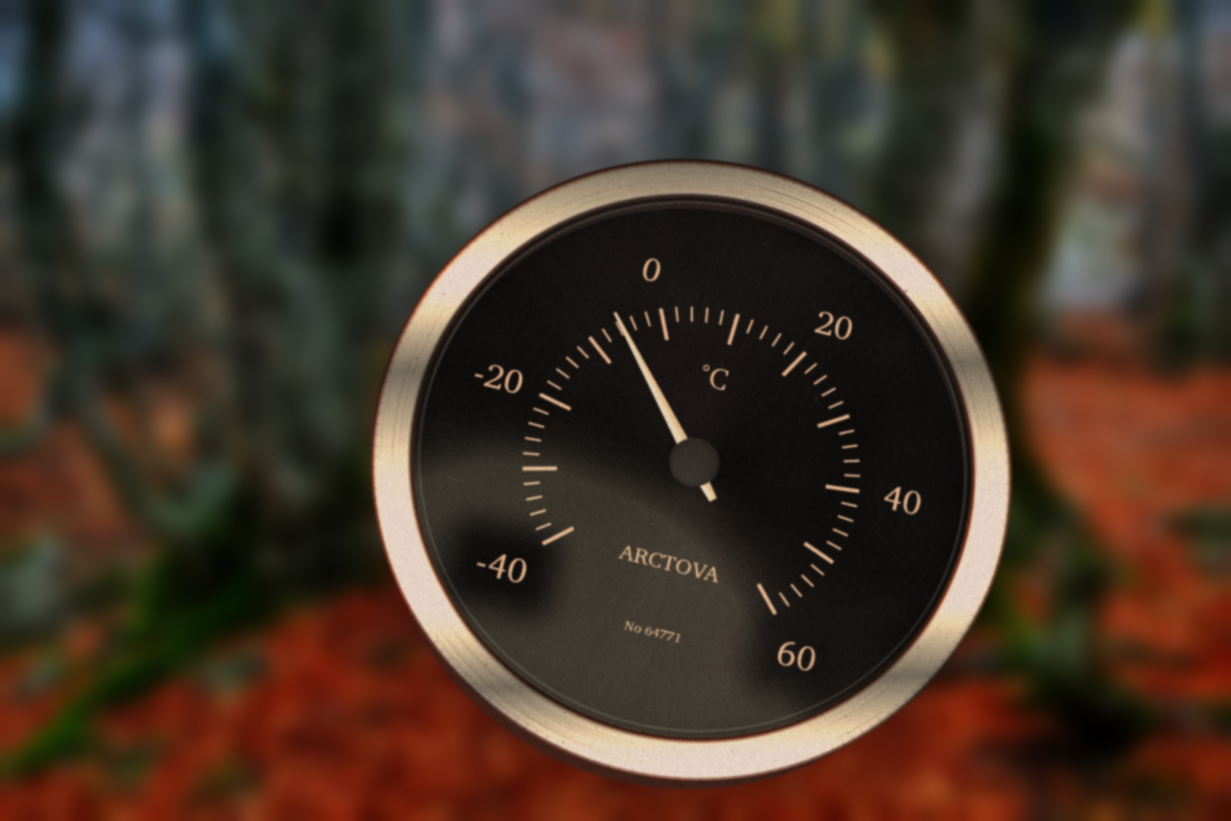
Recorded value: -6; °C
